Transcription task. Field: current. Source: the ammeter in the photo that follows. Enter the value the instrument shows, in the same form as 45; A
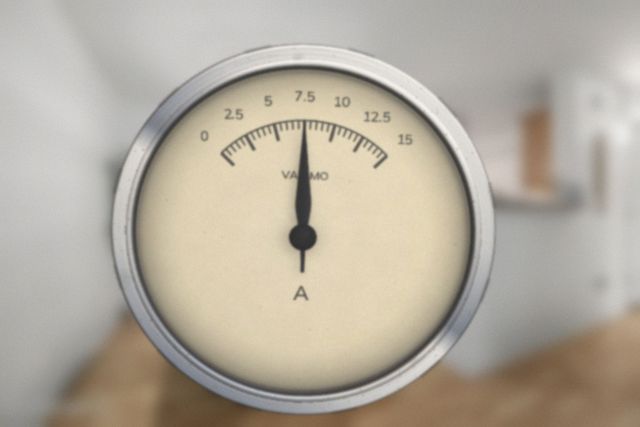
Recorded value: 7.5; A
